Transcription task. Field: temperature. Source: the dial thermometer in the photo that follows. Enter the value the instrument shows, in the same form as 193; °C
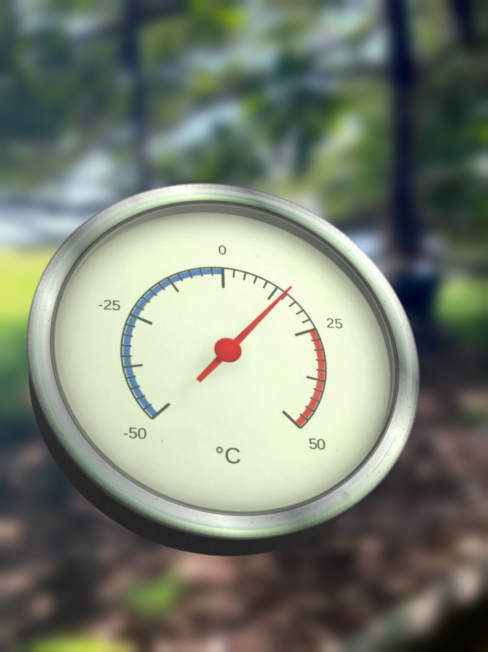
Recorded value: 15; °C
